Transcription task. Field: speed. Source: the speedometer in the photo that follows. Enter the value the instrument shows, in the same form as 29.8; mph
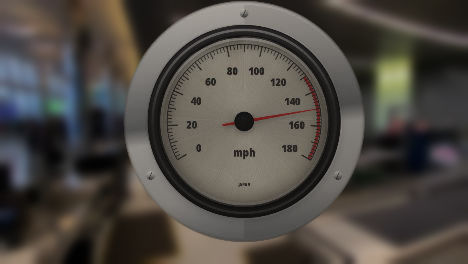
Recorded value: 150; mph
